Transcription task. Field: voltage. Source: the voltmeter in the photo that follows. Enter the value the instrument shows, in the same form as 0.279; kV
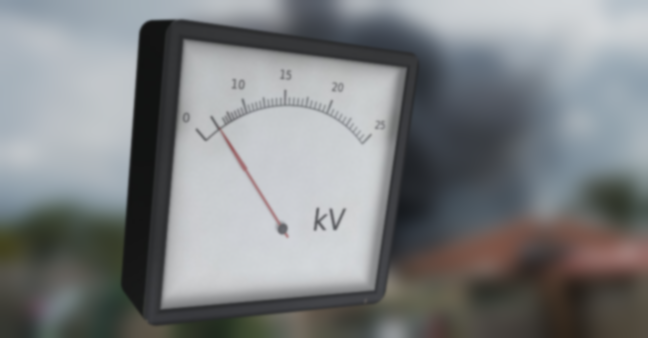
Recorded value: 5; kV
